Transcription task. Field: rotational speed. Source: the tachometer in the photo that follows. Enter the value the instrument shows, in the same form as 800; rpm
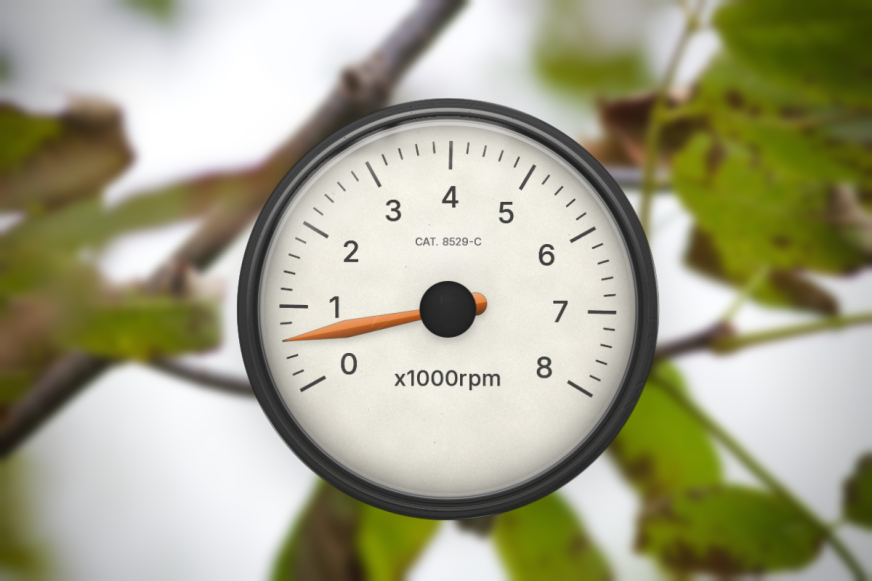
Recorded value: 600; rpm
